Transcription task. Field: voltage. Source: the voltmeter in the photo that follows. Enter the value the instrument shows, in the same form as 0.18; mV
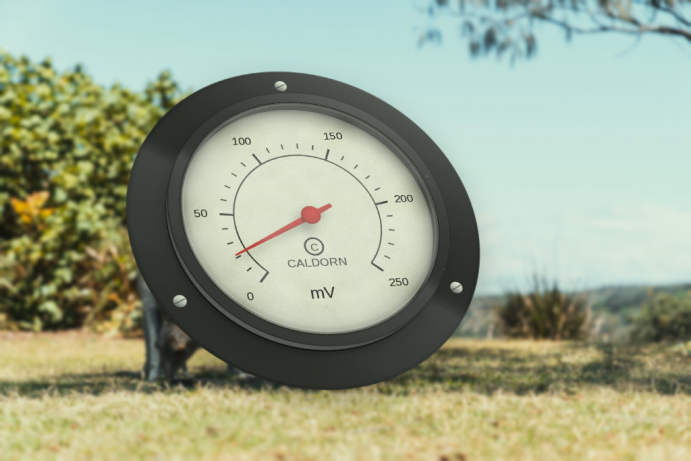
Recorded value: 20; mV
